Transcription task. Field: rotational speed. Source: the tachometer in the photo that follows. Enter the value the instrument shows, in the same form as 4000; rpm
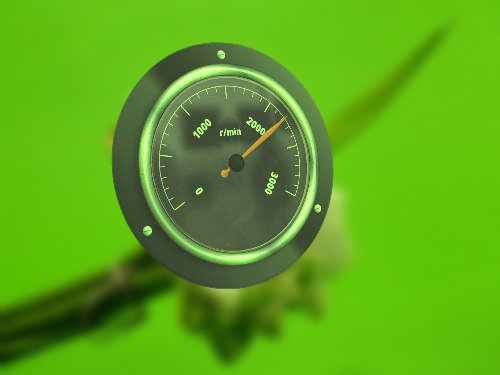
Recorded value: 2200; rpm
